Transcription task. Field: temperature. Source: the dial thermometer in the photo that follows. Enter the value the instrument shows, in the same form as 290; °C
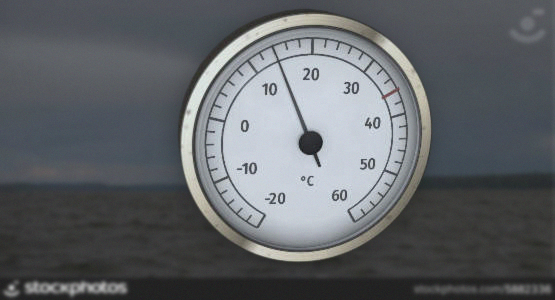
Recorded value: 14; °C
